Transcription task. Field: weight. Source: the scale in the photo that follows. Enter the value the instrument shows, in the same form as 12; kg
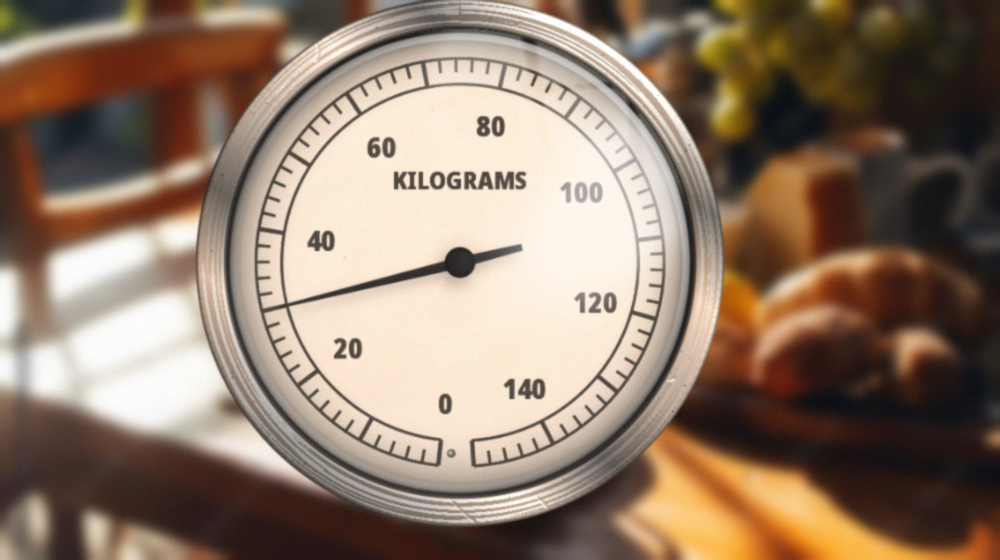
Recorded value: 30; kg
